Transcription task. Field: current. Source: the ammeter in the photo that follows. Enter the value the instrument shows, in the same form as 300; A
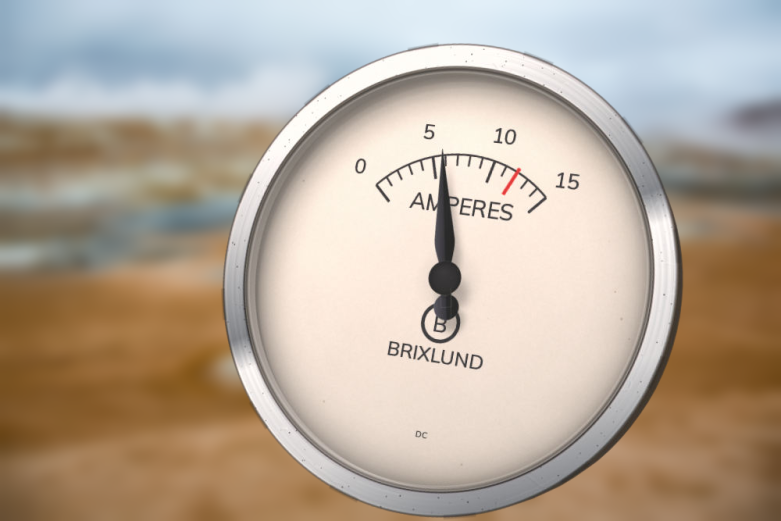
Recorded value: 6; A
